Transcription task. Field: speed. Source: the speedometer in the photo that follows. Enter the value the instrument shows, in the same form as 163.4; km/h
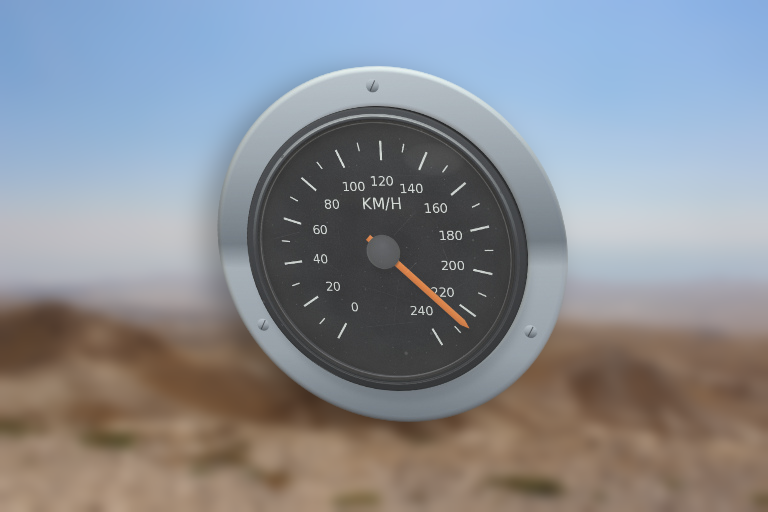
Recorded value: 225; km/h
